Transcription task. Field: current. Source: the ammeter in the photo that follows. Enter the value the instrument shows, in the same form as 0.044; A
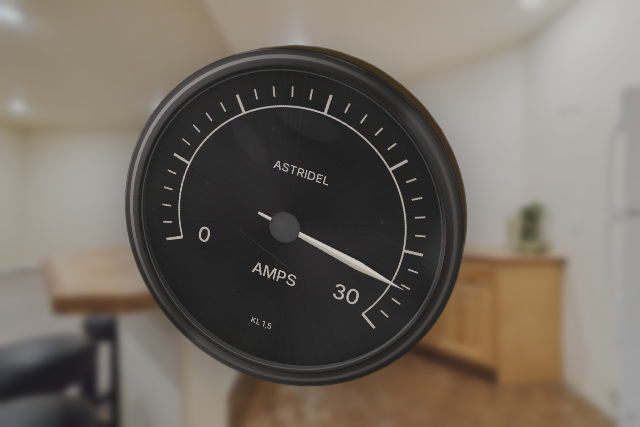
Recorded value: 27; A
